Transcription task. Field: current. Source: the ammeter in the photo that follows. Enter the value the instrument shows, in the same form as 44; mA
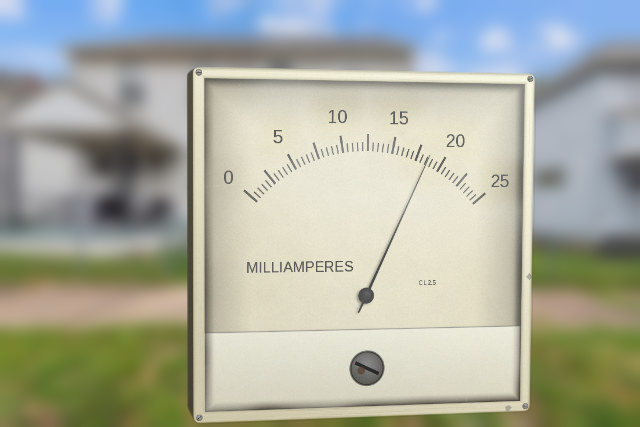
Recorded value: 18.5; mA
